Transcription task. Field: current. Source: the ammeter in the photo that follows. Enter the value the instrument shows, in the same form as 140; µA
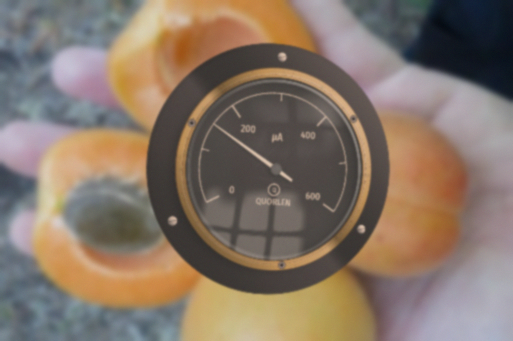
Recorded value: 150; µA
